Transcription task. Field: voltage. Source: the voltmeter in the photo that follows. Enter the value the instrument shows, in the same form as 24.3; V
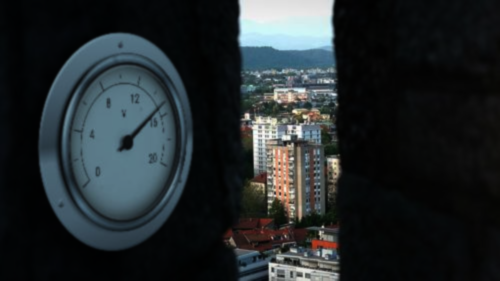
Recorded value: 15; V
